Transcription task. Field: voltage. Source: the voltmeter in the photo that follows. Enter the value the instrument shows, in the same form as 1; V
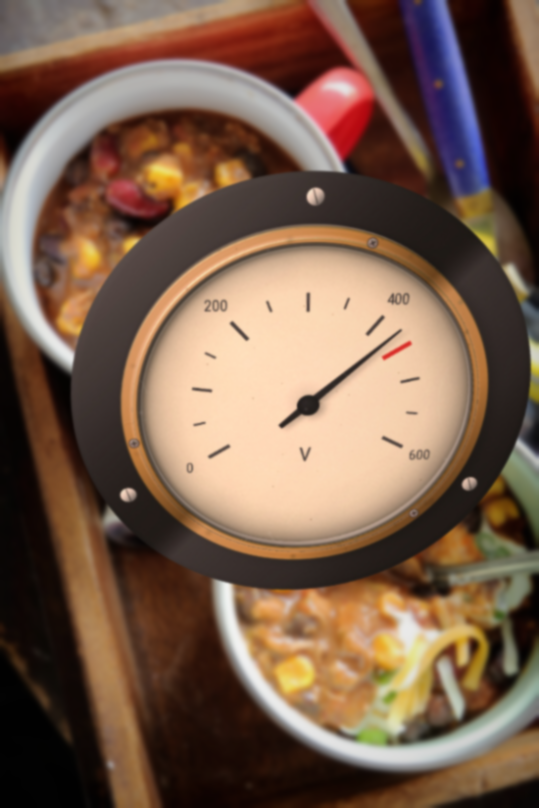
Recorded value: 425; V
